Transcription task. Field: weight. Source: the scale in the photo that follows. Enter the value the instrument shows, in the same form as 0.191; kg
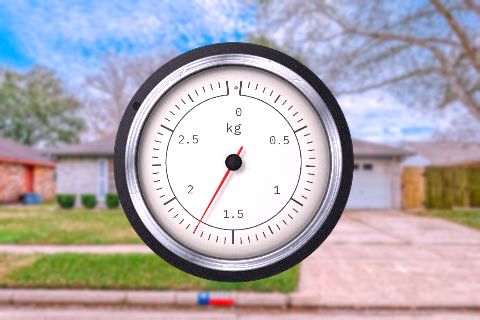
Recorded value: 1.75; kg
